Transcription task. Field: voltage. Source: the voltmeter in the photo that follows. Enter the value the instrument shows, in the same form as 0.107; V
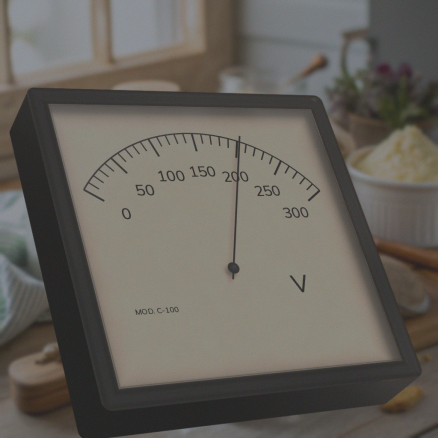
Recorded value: 200; V
